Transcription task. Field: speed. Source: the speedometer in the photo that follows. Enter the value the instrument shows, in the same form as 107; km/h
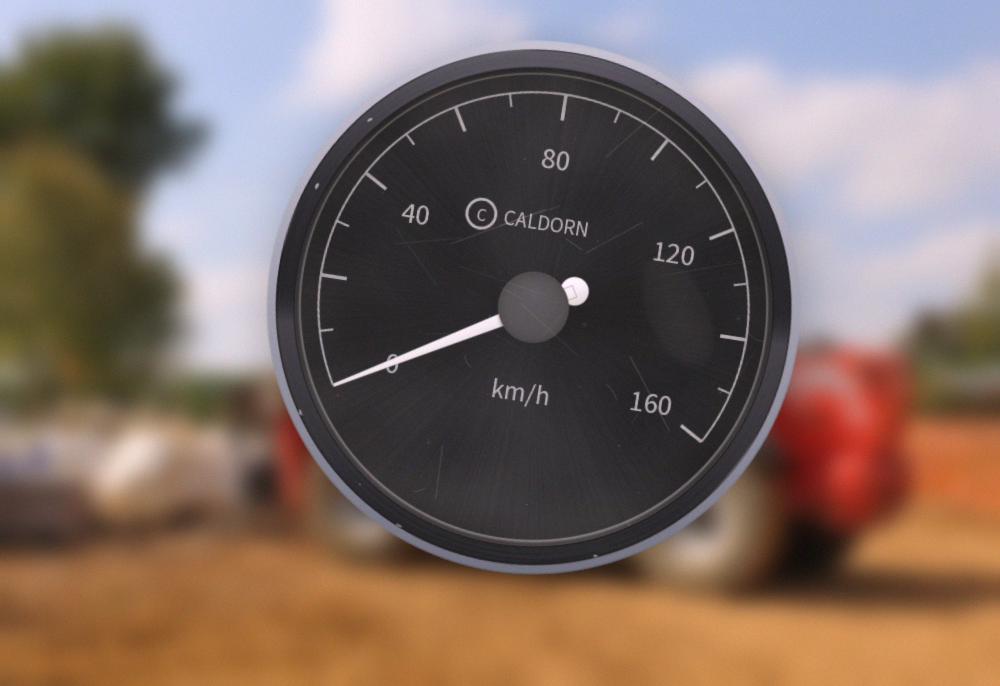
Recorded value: 0; km/h
